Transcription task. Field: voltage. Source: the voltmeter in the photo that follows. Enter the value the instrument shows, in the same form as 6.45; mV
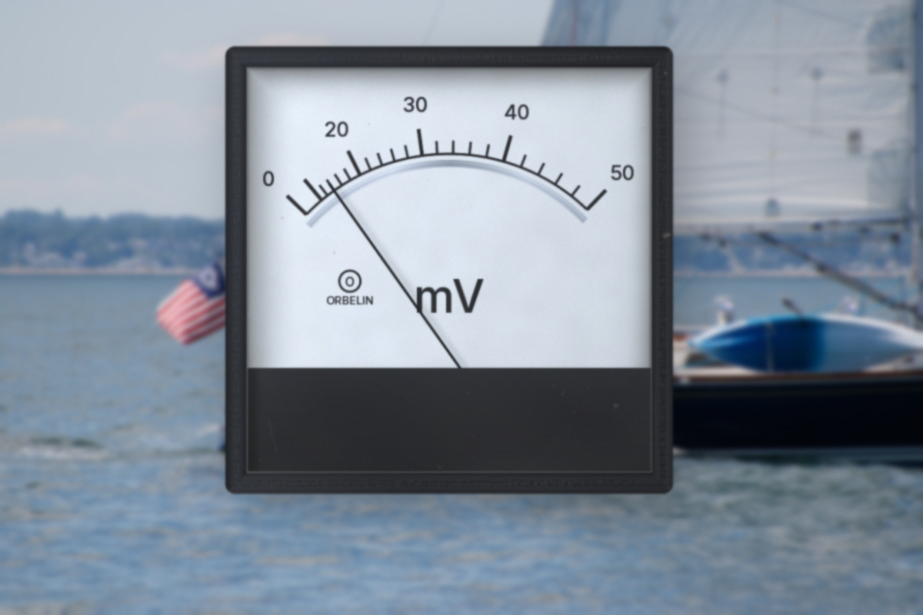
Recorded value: 14; mV
